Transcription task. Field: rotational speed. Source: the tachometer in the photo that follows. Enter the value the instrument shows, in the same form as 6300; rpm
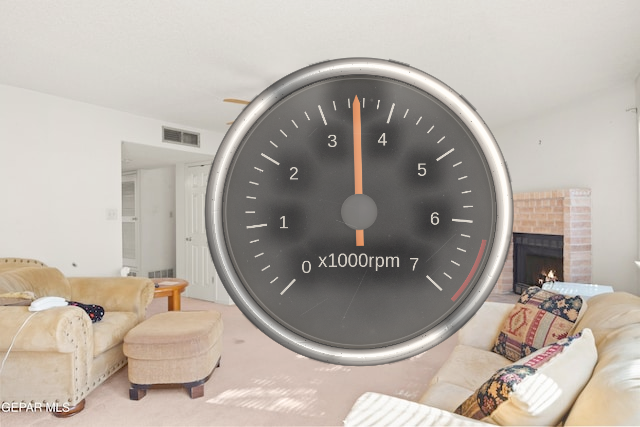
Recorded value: 3500; rpm
